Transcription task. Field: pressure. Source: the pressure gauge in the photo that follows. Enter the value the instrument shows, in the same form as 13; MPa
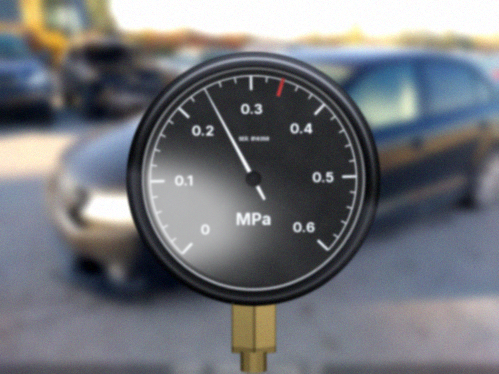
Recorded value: 0.24; MPa
